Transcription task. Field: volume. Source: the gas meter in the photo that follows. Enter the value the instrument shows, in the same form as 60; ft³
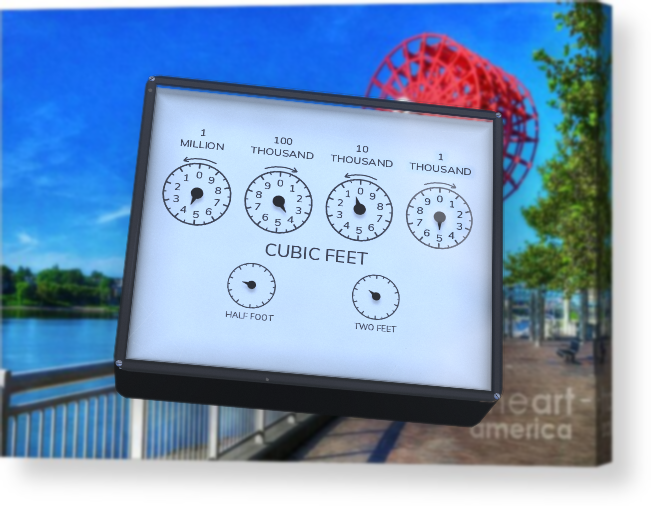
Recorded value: 440500; ft³
